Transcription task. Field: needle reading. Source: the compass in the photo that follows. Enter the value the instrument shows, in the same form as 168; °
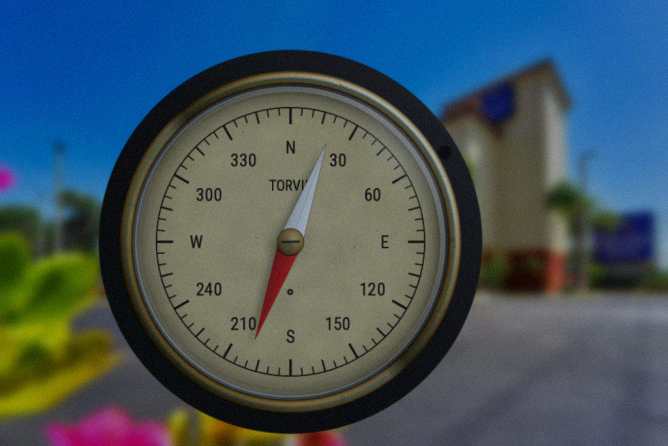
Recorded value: 200; °
